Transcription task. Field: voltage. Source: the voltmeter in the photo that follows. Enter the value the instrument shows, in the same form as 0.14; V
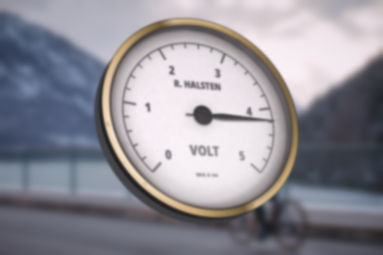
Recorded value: 4.2; V
